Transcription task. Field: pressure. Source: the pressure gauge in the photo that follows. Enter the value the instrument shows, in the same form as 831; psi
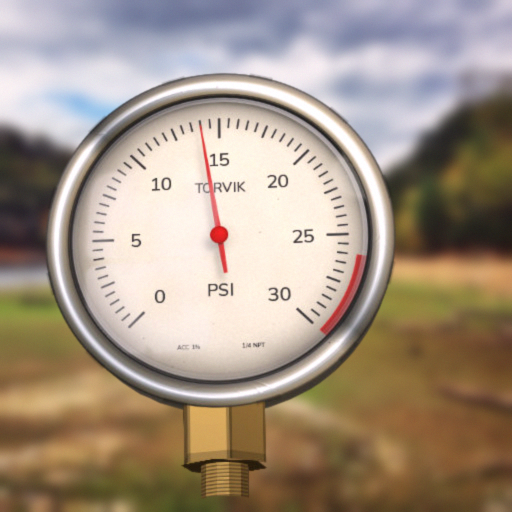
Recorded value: 14; psi
